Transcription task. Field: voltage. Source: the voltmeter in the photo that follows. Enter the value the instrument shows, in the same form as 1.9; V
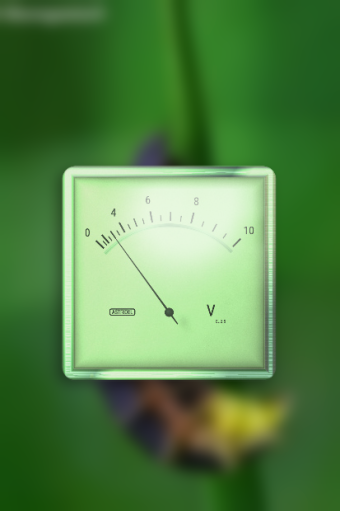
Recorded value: 3; V
